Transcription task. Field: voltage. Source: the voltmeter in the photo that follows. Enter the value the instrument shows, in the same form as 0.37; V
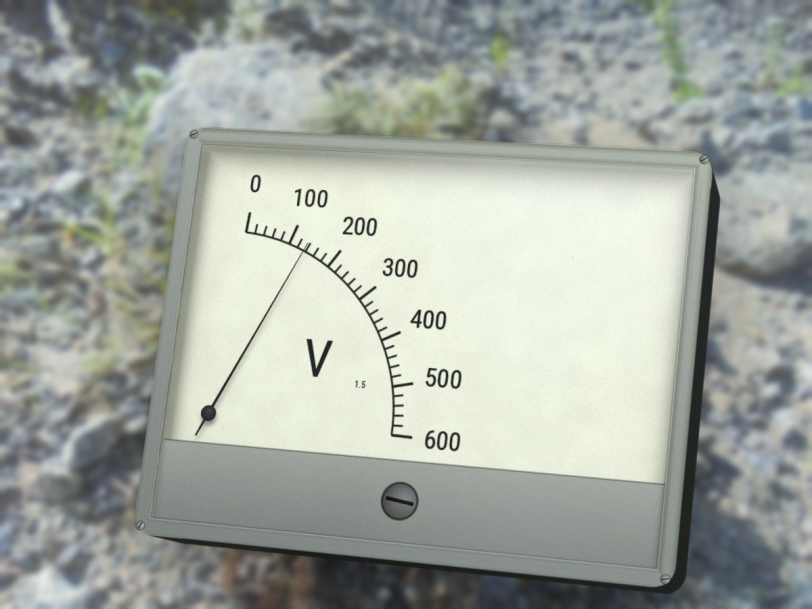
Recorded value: 140; V
